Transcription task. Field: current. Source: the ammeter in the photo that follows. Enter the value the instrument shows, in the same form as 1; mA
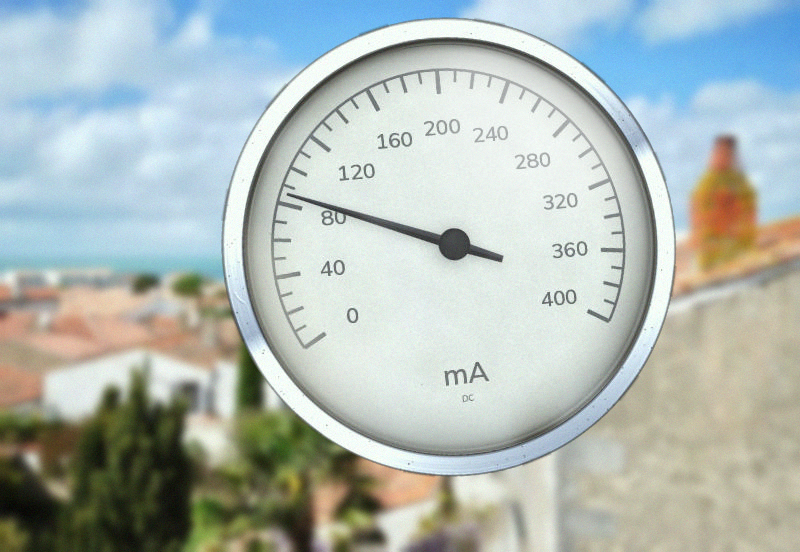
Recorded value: 85; mA
